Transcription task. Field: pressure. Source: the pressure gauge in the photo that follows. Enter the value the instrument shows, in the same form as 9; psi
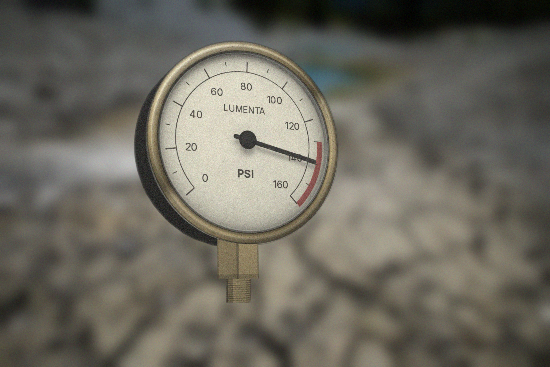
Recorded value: 140; psi
